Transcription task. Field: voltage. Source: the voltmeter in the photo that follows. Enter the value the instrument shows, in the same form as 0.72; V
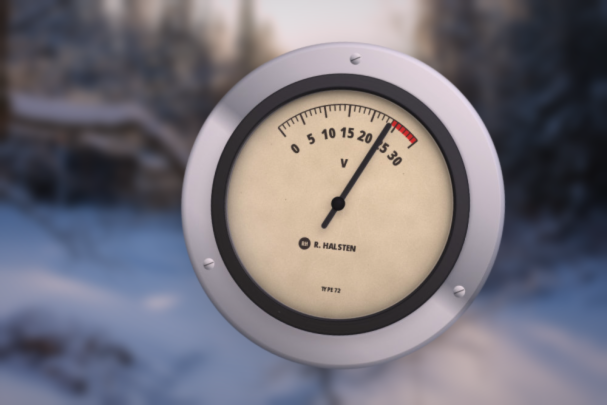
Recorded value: 24; V
